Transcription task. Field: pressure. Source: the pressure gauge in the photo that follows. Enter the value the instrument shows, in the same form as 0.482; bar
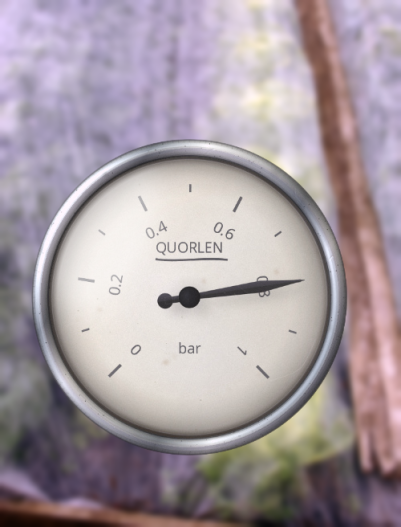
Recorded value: 0.8; bar
